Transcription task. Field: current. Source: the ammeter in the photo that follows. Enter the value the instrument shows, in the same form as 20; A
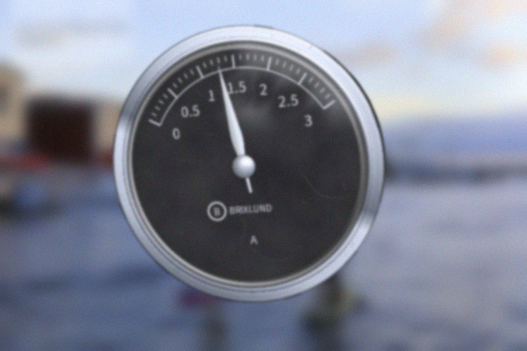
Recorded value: 1.3; A
